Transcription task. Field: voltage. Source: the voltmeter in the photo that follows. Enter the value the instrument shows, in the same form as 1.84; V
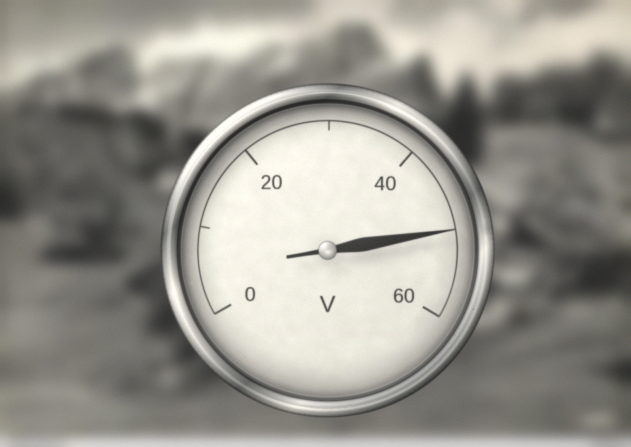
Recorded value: 50; V
